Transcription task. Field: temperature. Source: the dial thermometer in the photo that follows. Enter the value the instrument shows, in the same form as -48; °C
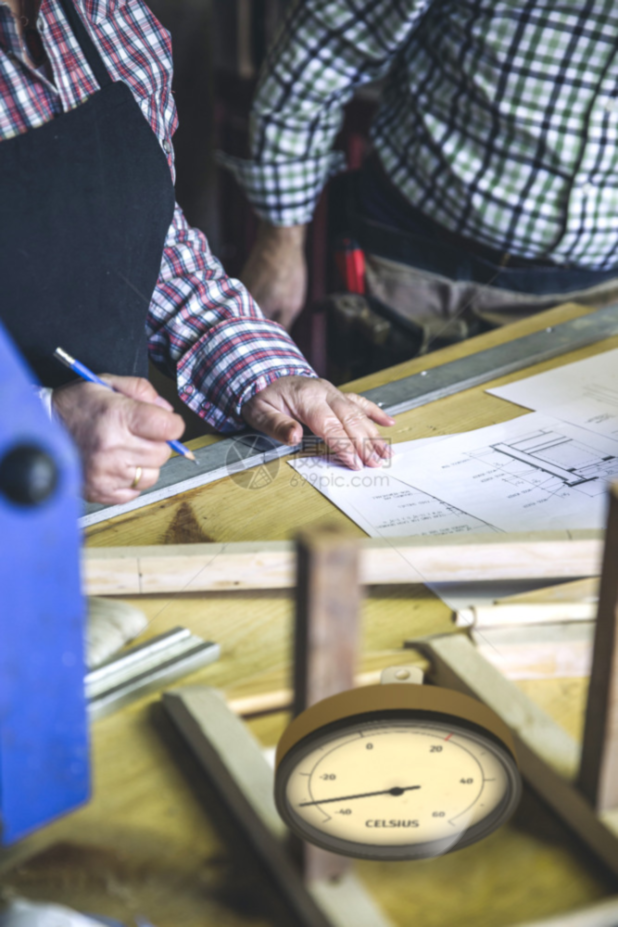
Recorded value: -30; °C
